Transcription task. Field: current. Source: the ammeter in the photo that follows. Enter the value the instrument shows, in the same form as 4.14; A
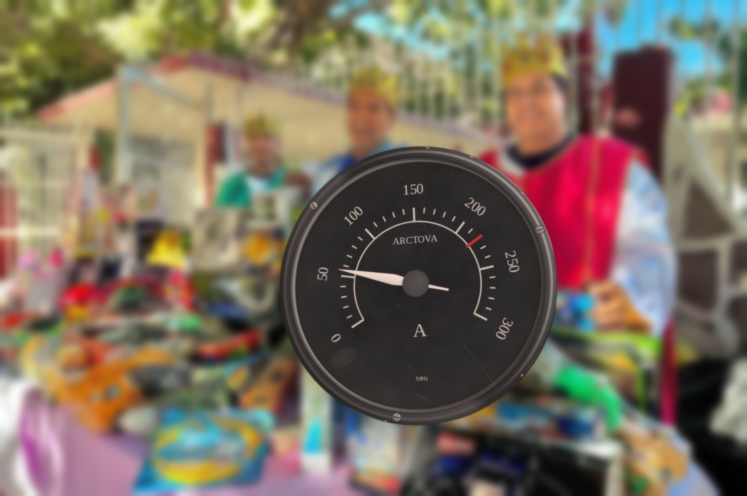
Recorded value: 55; A
